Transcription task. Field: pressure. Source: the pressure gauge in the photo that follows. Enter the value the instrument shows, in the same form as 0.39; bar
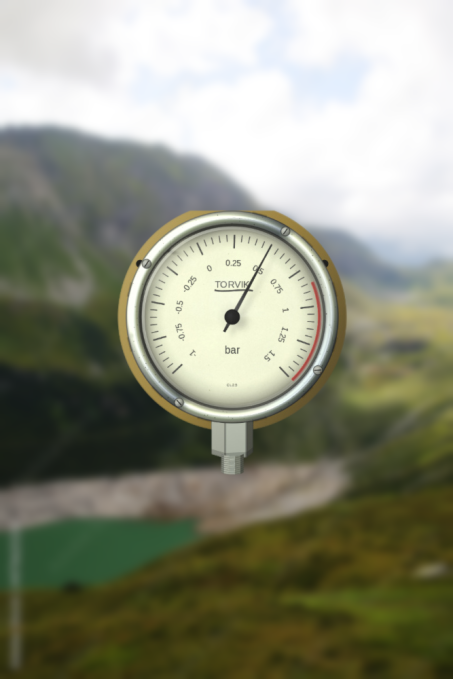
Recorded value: 0.5; bar
